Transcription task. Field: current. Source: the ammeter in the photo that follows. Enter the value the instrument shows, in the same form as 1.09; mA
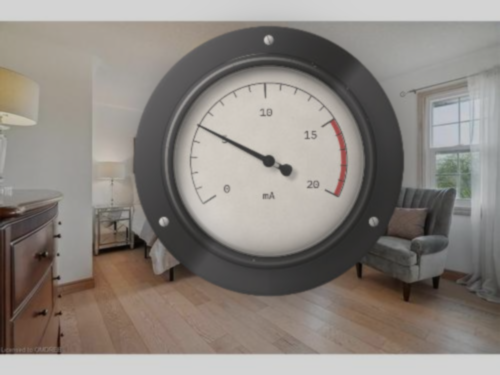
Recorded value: 5; mA
